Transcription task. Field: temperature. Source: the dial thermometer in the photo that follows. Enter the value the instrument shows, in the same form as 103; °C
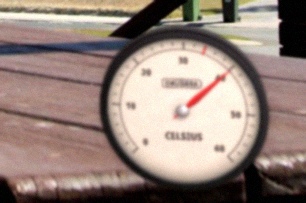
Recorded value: 40; °C
